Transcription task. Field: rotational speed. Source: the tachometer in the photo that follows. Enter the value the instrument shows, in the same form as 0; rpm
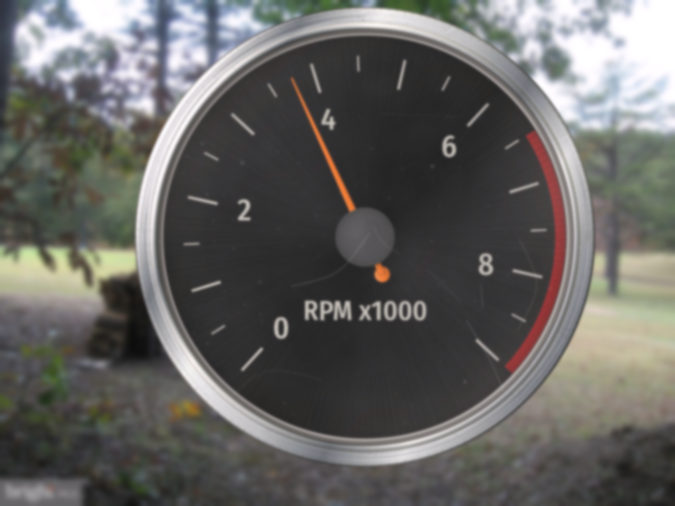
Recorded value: 3750; rpm
